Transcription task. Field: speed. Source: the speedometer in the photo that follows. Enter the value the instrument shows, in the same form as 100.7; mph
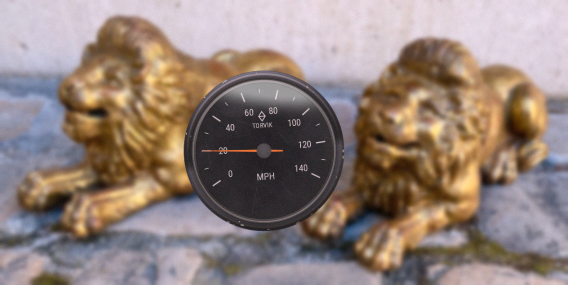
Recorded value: 20; mph
